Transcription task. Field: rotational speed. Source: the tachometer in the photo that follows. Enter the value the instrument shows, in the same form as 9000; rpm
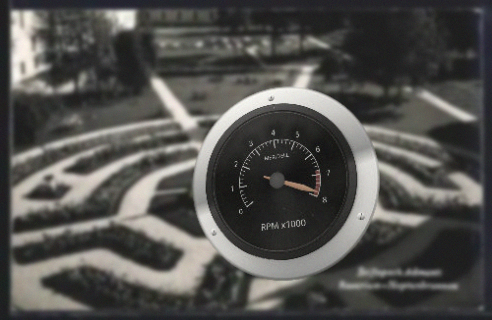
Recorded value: 7800; rpm
